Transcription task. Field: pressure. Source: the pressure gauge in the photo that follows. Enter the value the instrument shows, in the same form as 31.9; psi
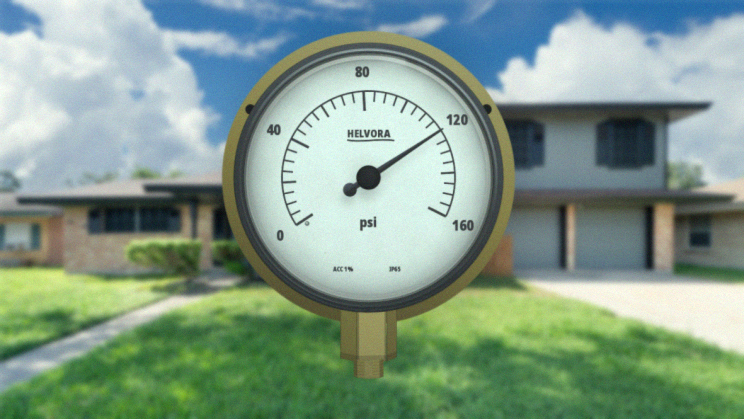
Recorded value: 120; psi
